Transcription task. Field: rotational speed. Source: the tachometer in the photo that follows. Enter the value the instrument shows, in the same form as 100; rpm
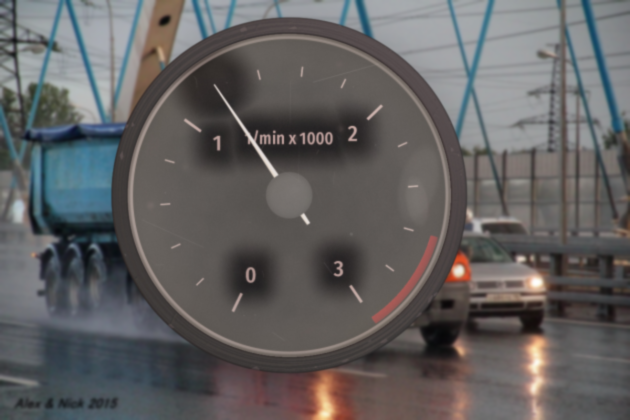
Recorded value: 1200; rpm
